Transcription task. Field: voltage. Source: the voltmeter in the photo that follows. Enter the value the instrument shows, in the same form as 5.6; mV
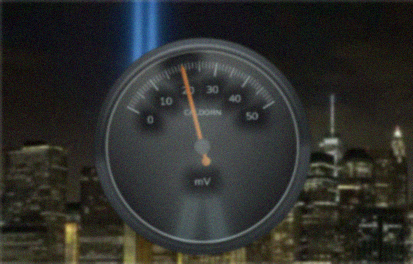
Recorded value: 20; mV
